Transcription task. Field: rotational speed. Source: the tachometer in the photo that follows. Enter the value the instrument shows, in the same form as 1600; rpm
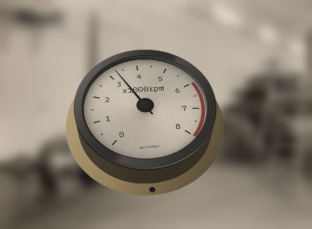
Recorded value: 3250; rpm
